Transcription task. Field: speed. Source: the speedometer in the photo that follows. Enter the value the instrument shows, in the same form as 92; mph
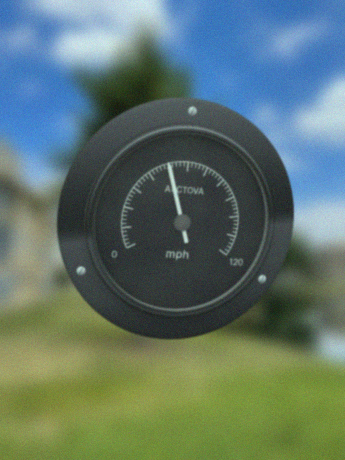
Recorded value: 50; mph
